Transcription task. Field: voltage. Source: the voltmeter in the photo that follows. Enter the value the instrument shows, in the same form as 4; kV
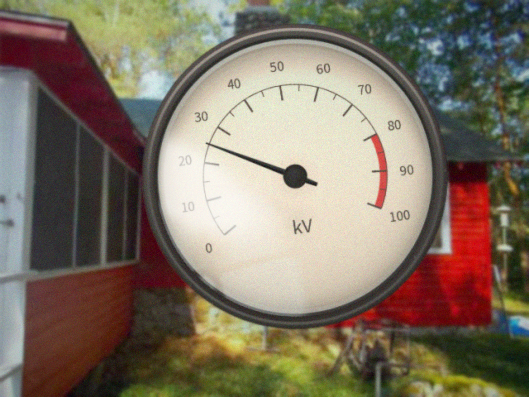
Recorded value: 25; kV
